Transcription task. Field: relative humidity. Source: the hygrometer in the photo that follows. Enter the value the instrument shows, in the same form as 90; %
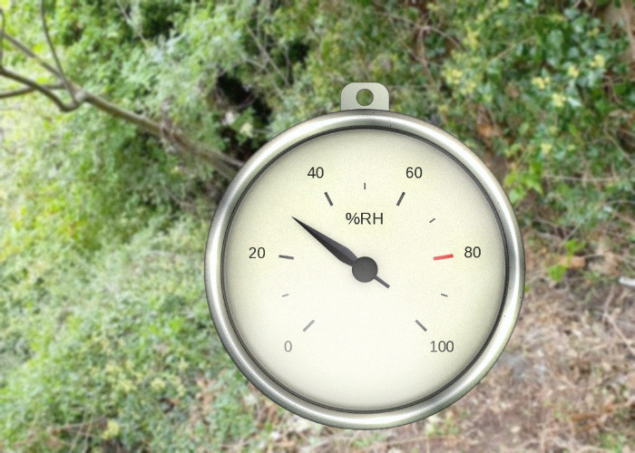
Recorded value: 30; %
